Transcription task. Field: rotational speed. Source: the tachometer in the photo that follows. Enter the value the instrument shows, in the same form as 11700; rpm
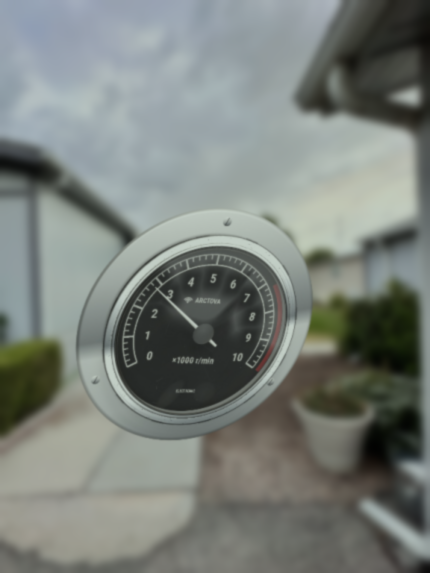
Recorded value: 2800; rpm
